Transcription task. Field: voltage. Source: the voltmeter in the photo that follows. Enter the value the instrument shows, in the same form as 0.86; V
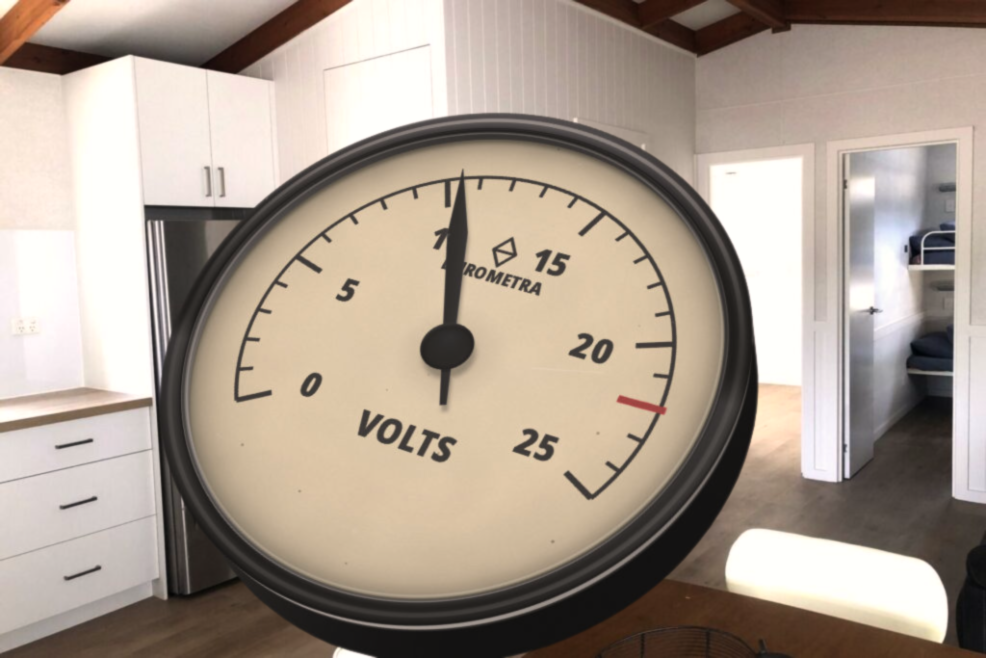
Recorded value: 10.5; V
